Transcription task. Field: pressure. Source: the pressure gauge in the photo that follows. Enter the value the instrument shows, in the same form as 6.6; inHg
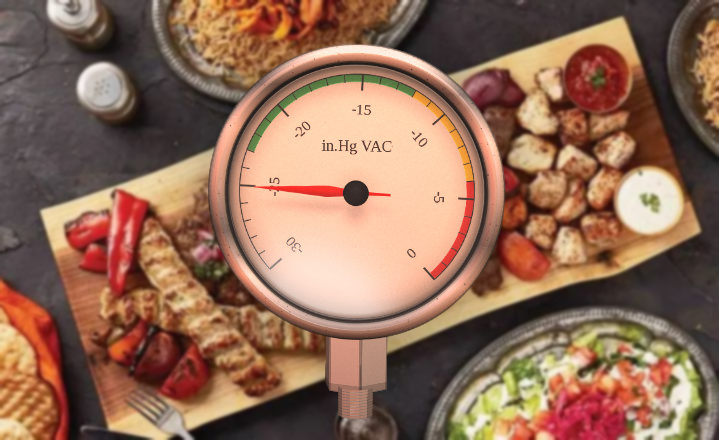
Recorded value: -25; inHg
